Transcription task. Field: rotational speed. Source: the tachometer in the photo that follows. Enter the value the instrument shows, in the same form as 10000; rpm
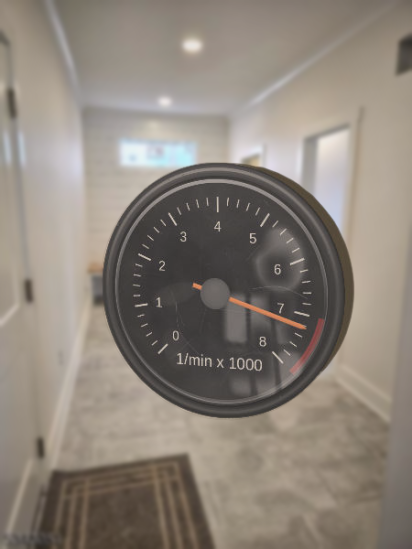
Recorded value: 7200; rpm
